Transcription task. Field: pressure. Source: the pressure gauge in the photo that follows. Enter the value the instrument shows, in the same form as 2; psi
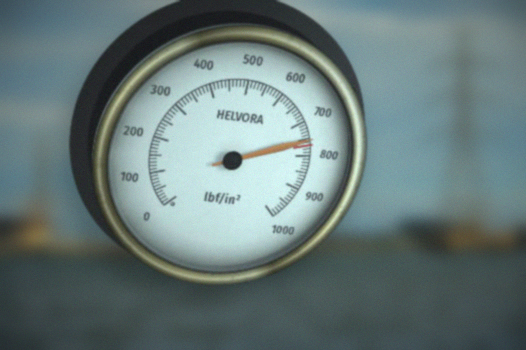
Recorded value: 750; psi
